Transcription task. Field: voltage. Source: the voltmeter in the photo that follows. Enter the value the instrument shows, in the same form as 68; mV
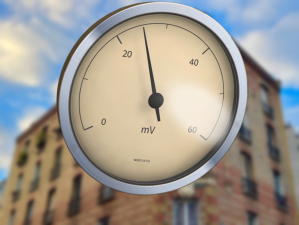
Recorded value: 25; mV
